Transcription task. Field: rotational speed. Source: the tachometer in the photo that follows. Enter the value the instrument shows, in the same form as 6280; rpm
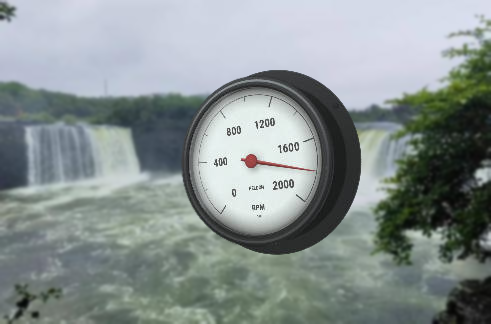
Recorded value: 1800; rpm
